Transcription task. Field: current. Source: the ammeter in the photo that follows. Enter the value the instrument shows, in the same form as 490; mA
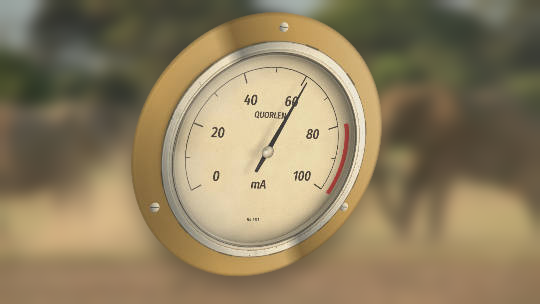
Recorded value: 60; mA
